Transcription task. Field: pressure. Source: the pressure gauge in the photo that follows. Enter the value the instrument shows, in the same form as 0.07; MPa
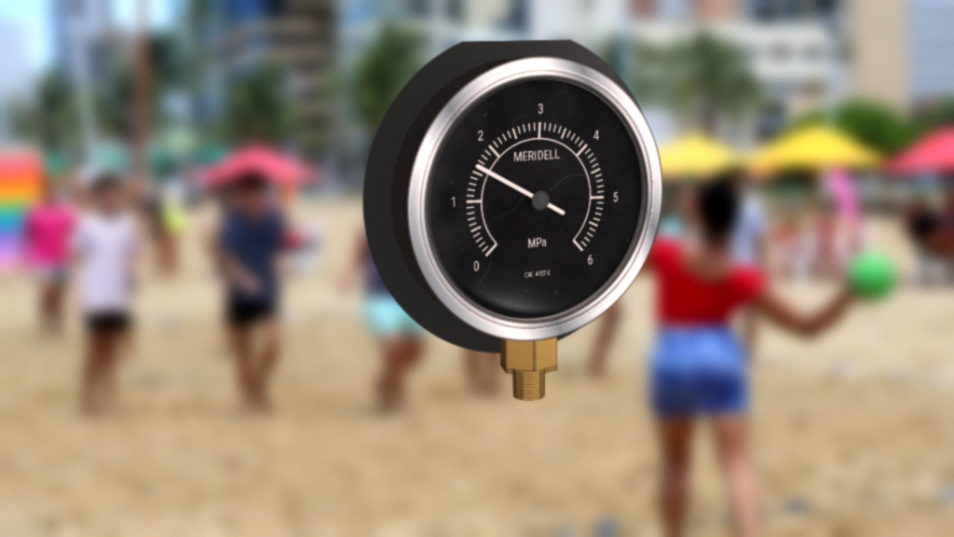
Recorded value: 1.6; MPa
